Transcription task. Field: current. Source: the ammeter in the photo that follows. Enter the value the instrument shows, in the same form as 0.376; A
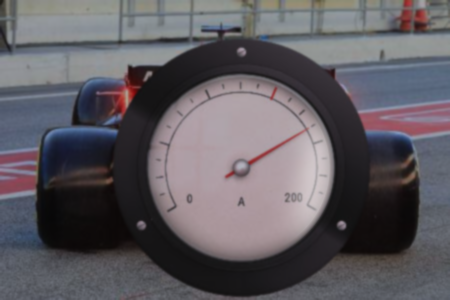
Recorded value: 150; A
